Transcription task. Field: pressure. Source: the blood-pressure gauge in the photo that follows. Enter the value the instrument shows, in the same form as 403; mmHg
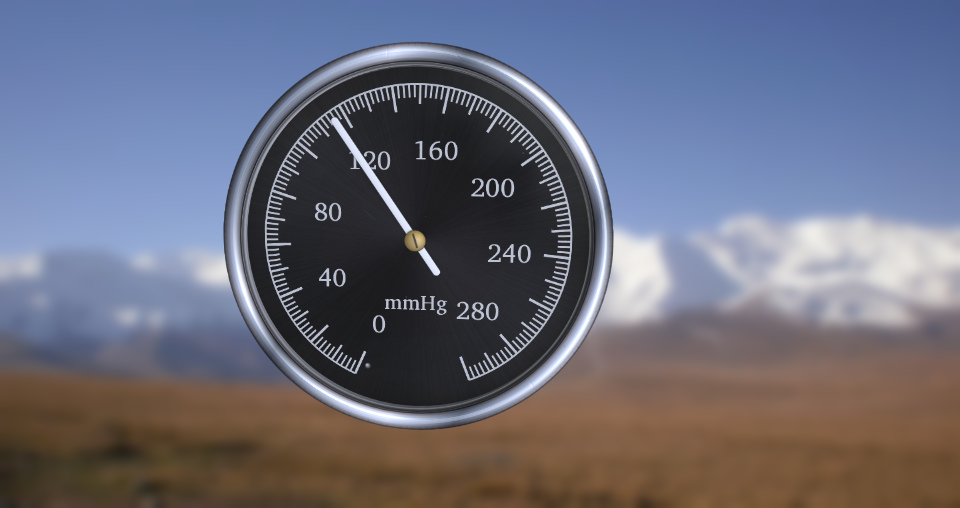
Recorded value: 116; mmHg
